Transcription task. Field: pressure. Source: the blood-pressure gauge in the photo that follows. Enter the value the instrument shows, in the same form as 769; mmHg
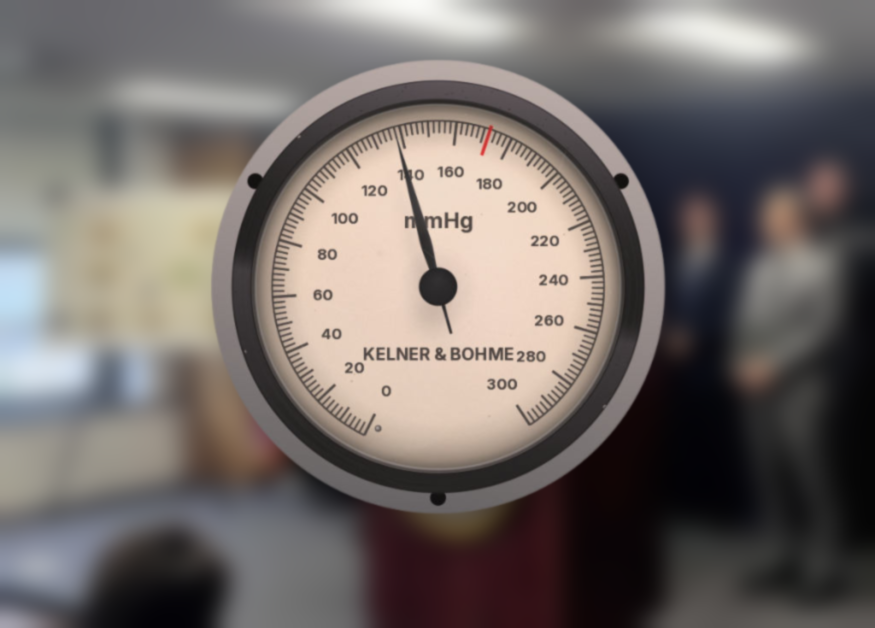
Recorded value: 138; mmHg
